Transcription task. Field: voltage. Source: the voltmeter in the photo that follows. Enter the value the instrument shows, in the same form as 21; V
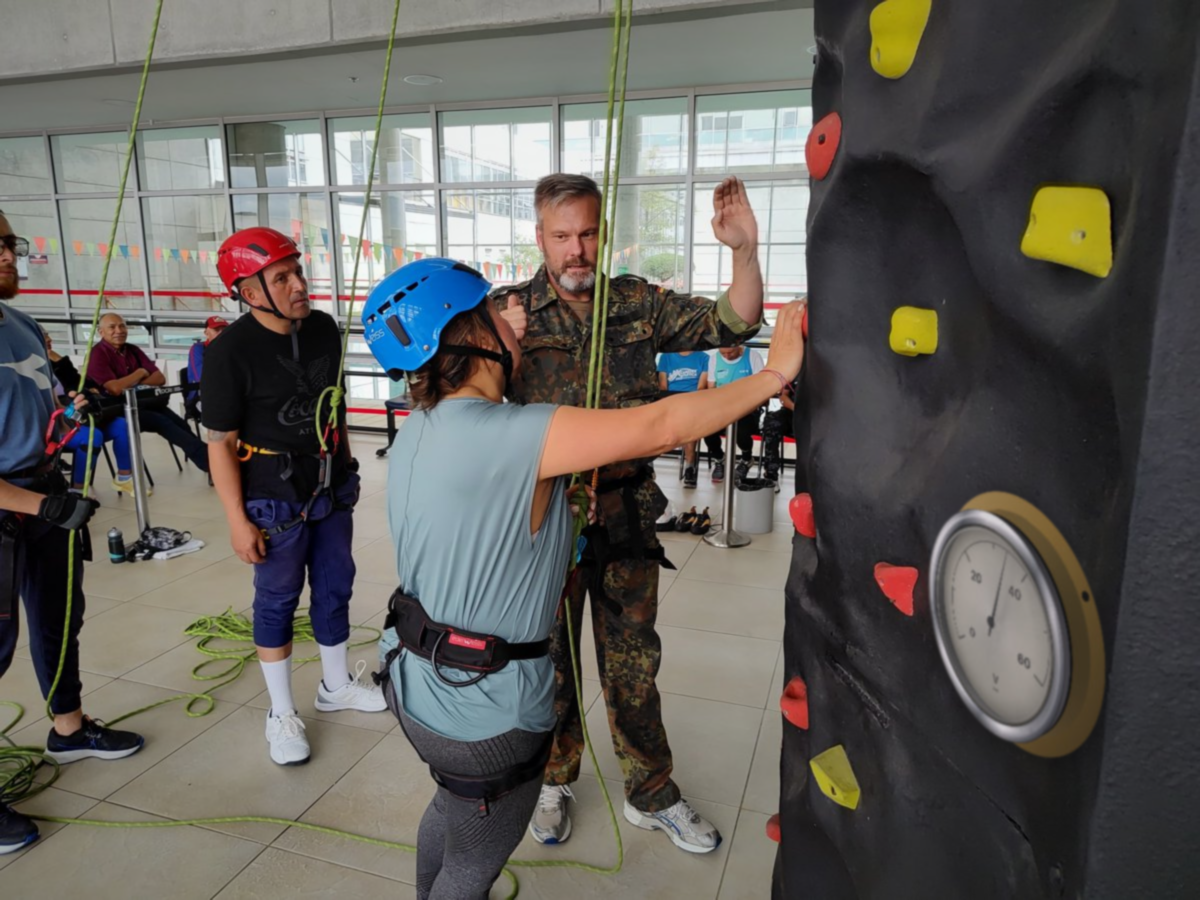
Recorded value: 35; V
